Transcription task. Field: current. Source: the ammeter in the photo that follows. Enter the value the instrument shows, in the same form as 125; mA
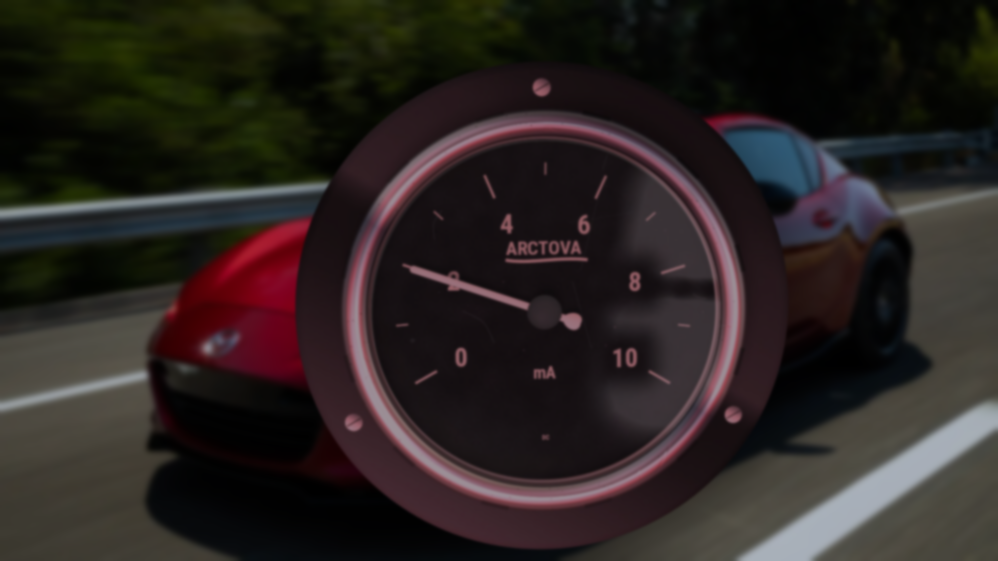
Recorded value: 2; mA
